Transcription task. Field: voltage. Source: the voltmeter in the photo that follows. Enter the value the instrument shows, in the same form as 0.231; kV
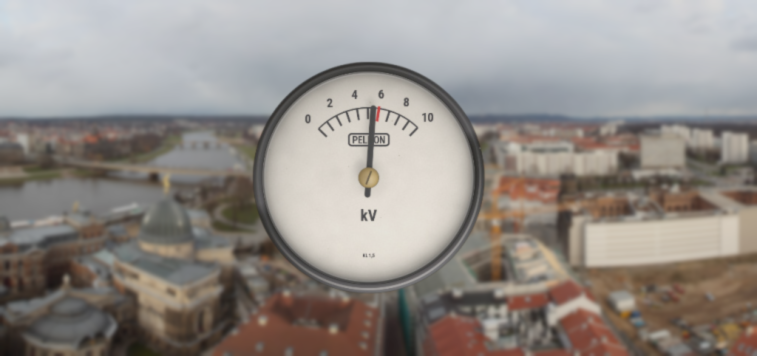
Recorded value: 5.5; kV
